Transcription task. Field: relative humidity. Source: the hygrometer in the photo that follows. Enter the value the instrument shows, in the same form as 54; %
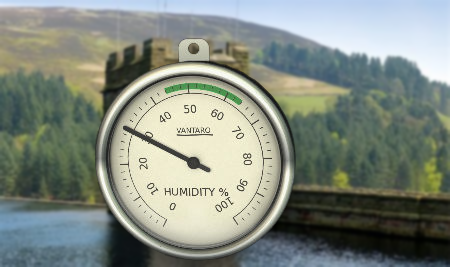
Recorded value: 30; %
